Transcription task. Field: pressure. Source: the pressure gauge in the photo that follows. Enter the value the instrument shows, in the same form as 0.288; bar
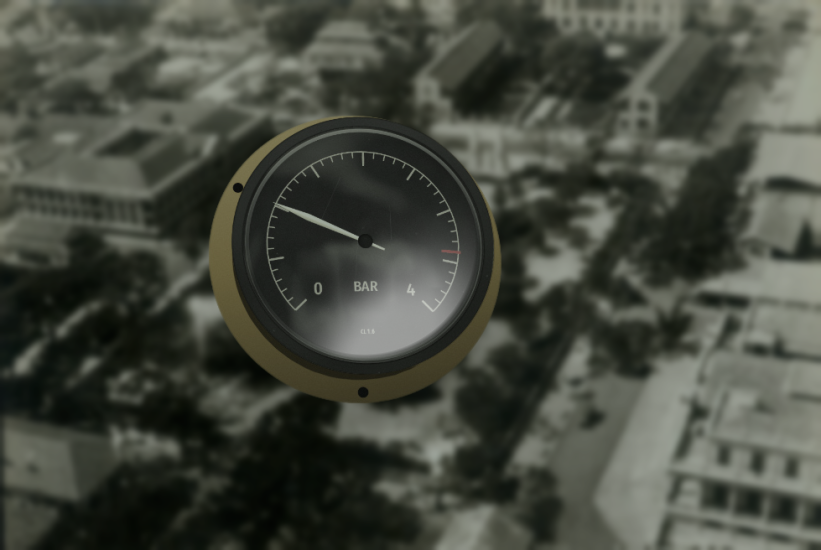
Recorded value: 1; bar
